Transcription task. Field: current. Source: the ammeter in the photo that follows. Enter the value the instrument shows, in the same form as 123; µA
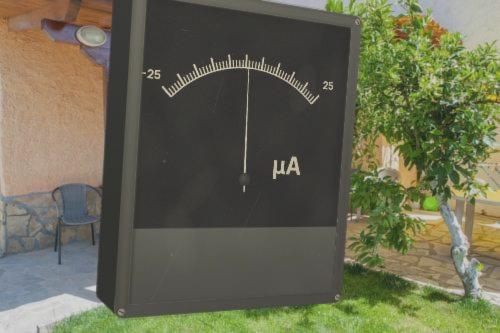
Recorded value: 0; µA
